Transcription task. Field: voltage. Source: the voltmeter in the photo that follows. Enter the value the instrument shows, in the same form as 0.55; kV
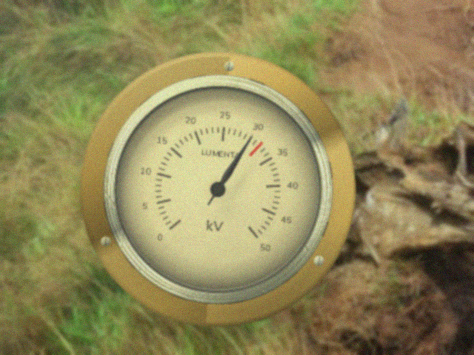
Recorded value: 30; kV
